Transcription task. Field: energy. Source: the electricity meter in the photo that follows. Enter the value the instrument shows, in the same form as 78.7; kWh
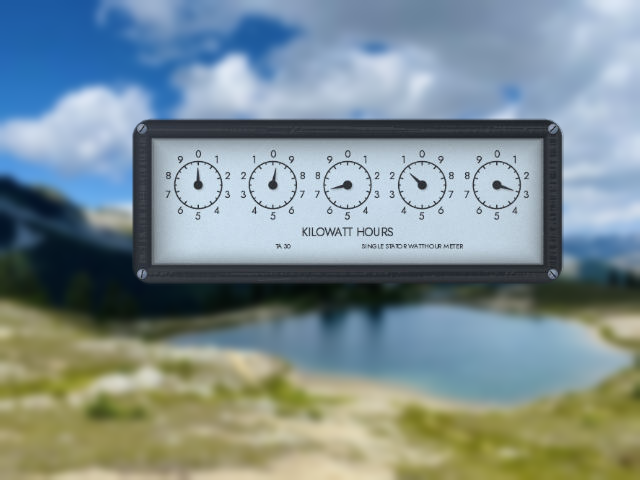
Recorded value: 99713; kWh
